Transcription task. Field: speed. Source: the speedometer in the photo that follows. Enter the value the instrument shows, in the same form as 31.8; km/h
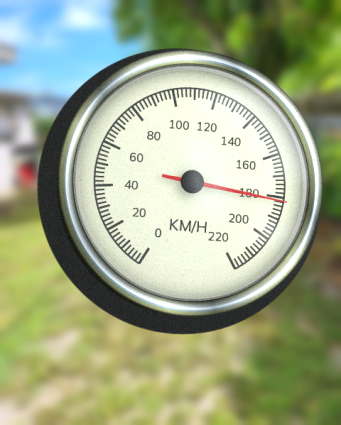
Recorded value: 182; km/h
